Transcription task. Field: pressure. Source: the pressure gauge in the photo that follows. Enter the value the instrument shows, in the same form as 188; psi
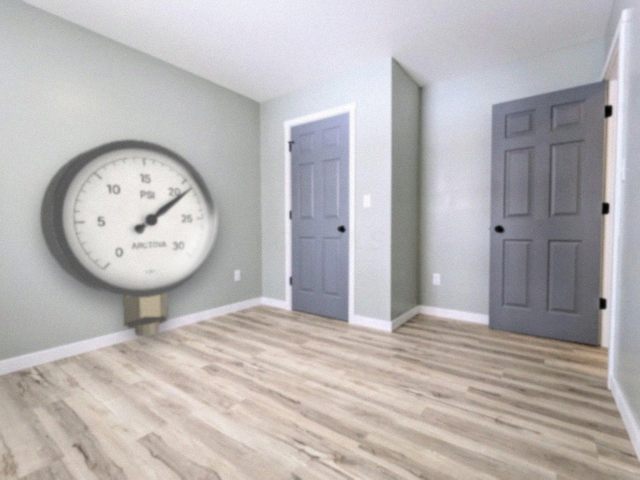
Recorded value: 21; psi
